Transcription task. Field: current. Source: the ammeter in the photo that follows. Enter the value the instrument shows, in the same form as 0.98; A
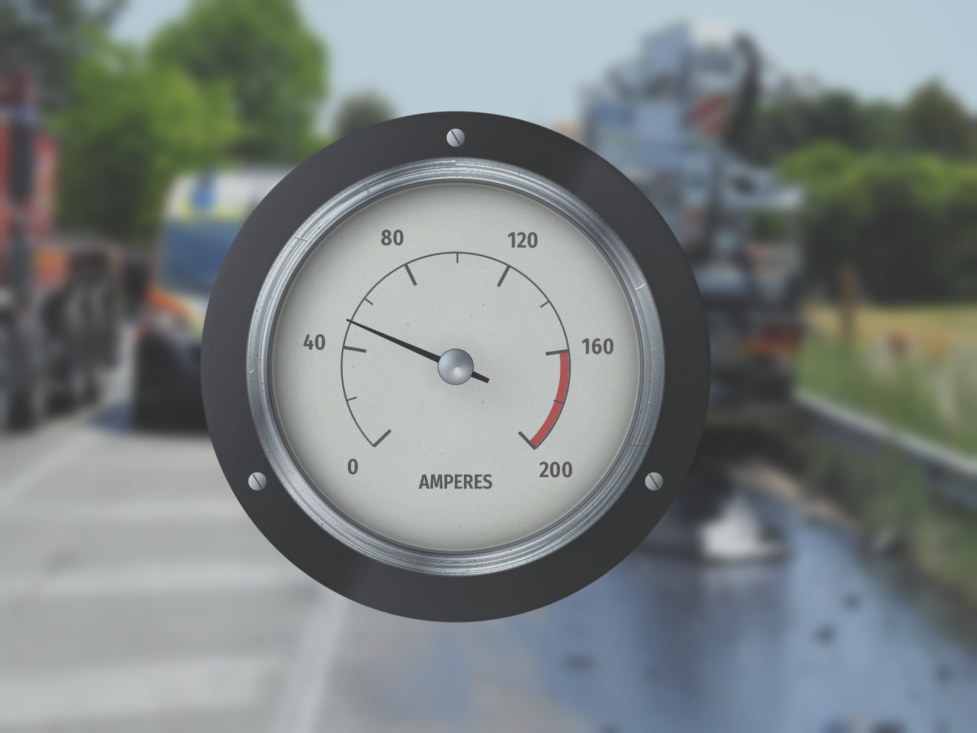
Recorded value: 50; A
